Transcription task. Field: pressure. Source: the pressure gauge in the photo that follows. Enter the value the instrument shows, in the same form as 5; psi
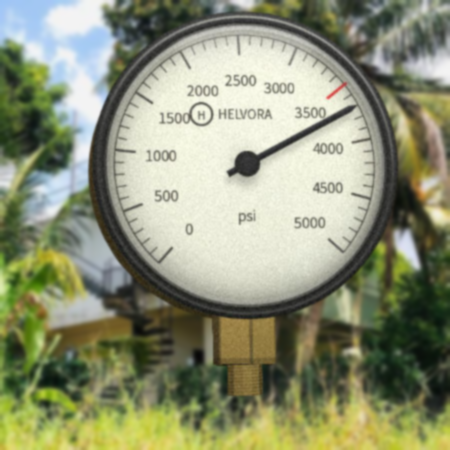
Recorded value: 3700; psi
